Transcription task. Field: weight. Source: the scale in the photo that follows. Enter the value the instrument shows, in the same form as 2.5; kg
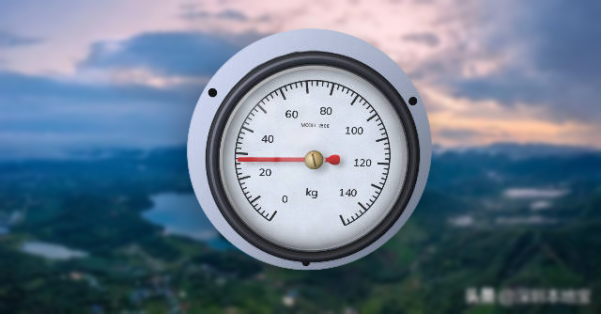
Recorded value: 28; kg
